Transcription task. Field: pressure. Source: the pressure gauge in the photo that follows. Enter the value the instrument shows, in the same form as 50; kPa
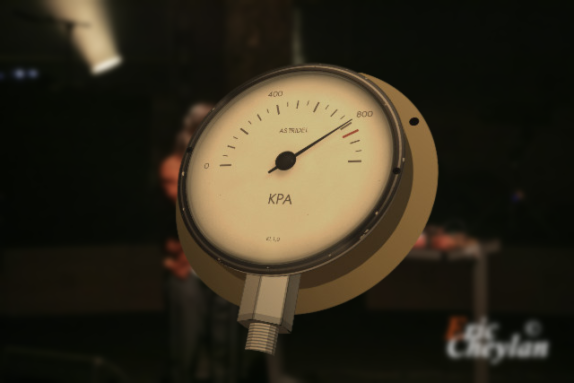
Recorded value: 800; kPa
